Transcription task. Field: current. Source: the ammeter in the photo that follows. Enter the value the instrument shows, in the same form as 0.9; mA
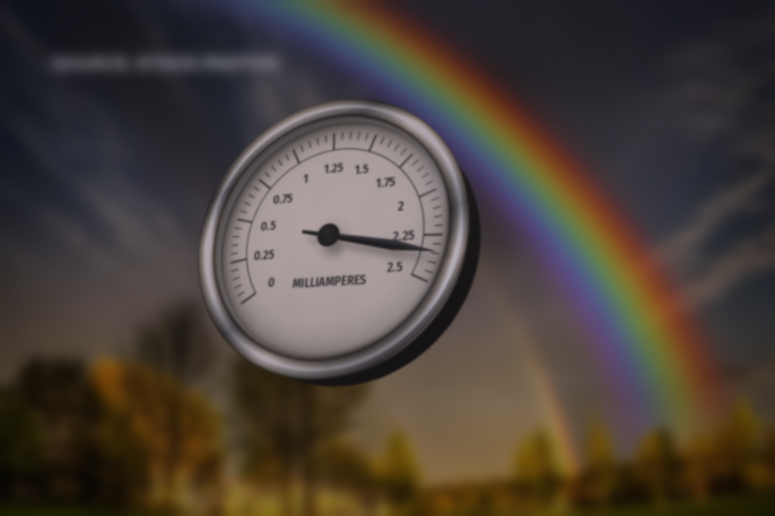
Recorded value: 2.35; mA
